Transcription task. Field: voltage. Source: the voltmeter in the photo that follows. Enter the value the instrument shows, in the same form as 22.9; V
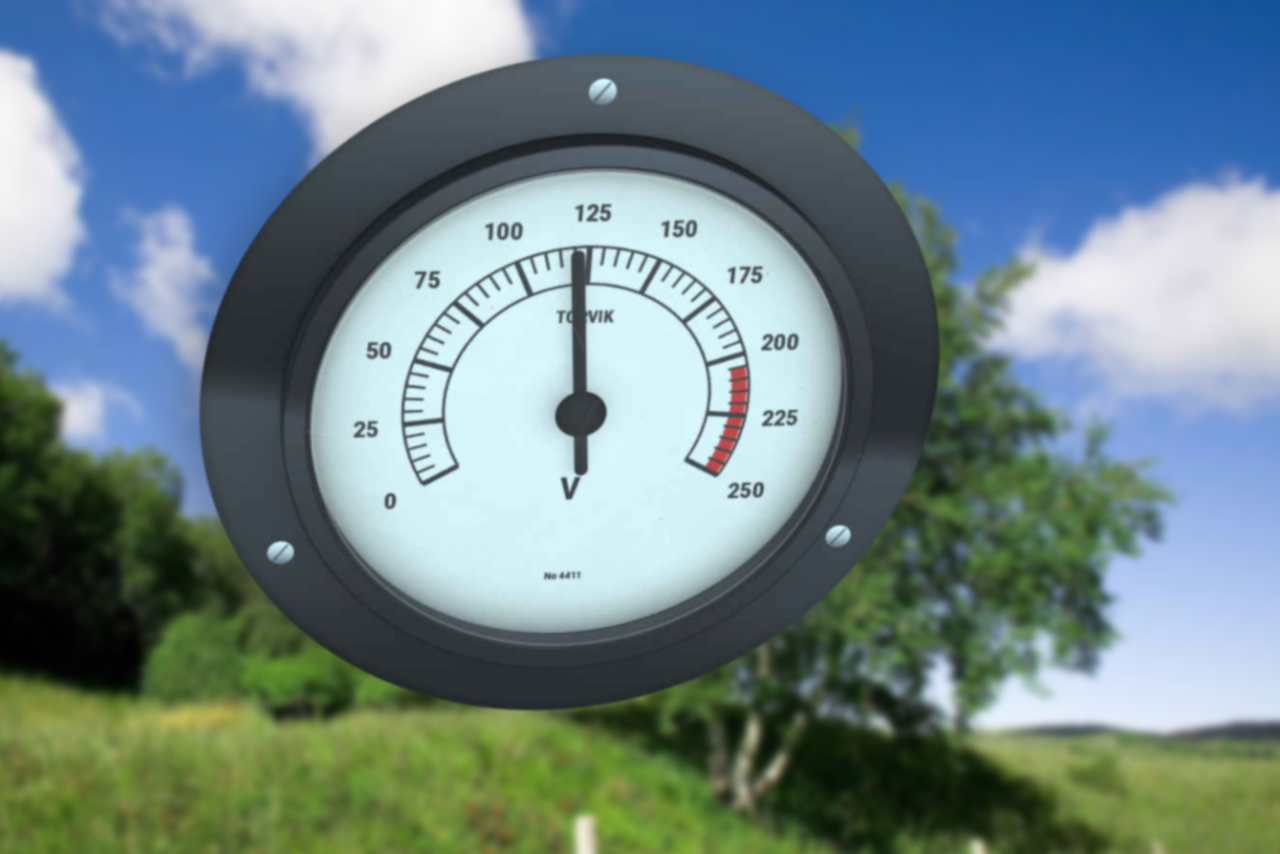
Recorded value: 120; V
